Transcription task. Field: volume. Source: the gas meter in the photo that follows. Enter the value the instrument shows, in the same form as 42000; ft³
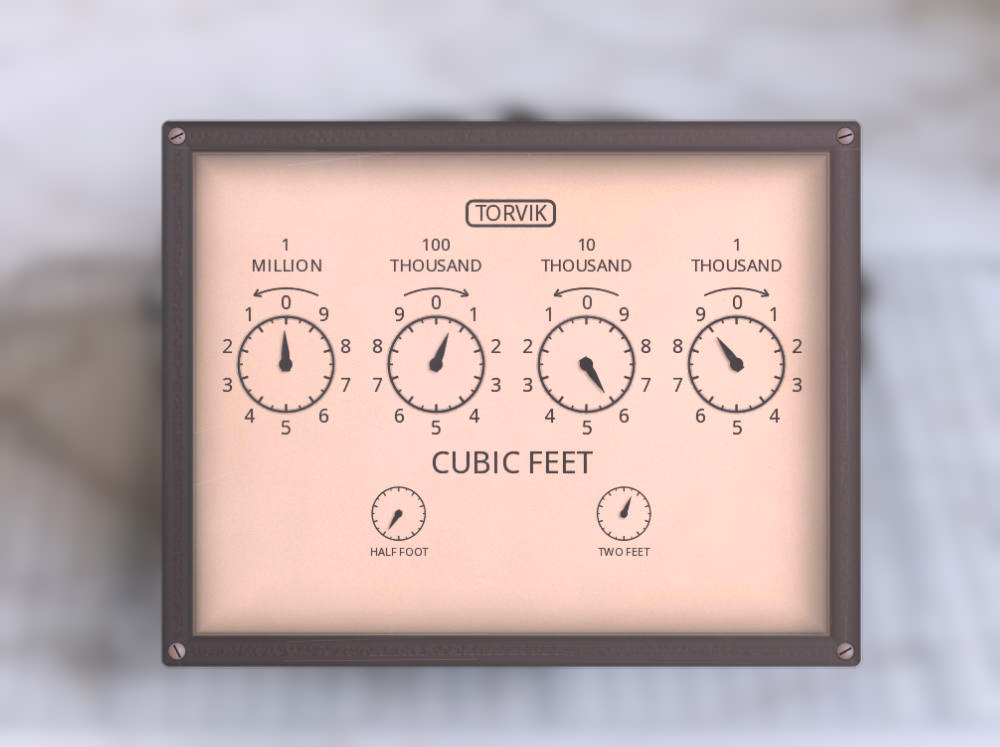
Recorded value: 5900; ft³
